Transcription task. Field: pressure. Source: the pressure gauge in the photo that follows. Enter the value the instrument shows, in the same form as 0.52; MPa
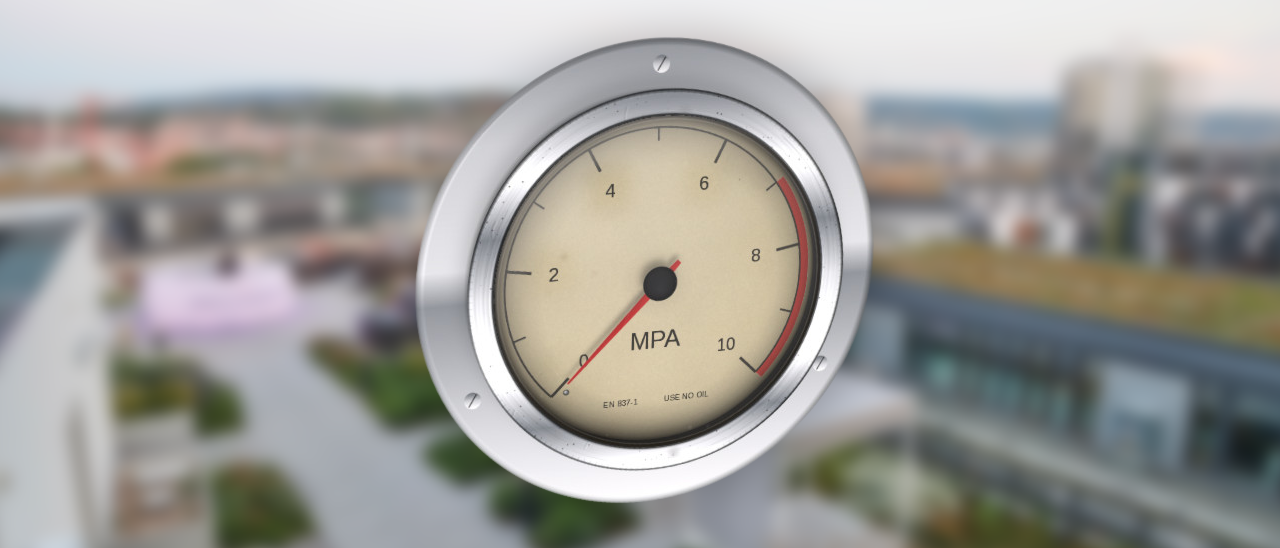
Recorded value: 0; MPa
